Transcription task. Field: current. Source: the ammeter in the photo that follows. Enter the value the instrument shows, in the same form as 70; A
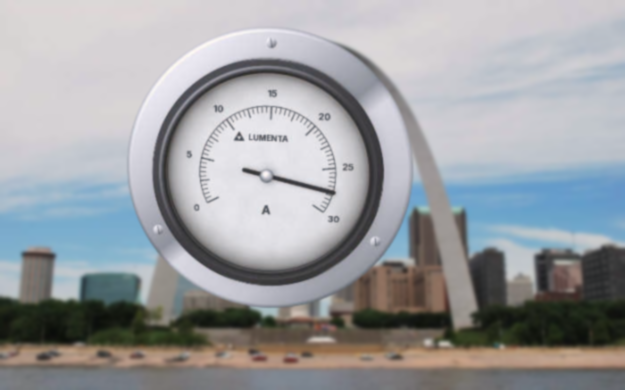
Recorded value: 27.5; A
